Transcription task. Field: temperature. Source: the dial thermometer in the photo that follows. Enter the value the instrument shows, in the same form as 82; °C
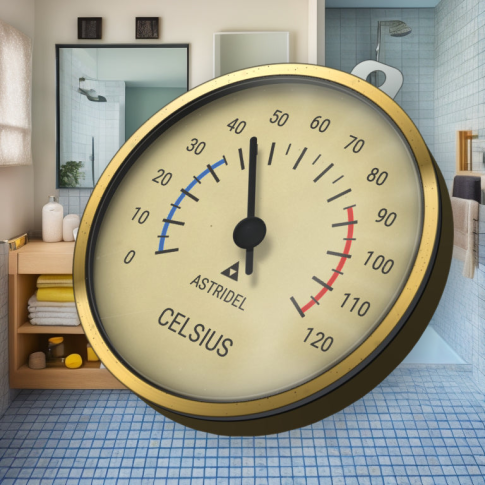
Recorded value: 45; °C
